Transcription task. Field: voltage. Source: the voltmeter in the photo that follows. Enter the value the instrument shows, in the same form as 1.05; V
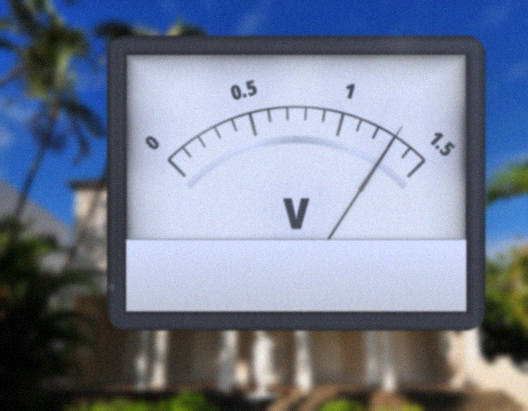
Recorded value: 1.3; V
